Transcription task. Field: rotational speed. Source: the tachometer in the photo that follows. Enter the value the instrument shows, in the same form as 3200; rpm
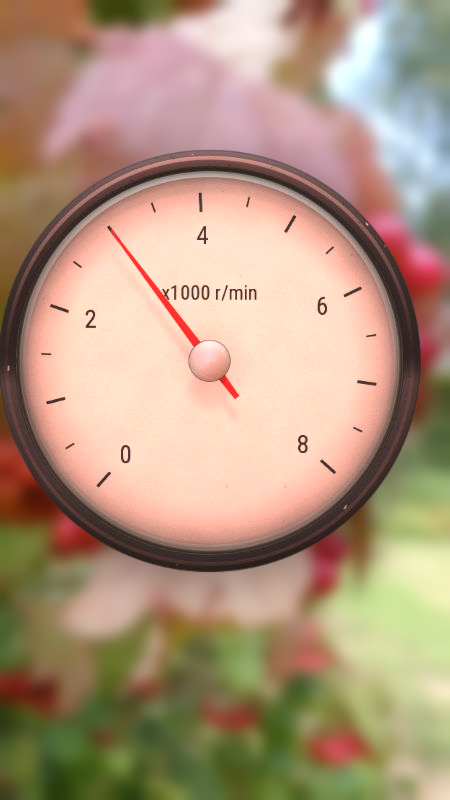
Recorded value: 3000; rpm
